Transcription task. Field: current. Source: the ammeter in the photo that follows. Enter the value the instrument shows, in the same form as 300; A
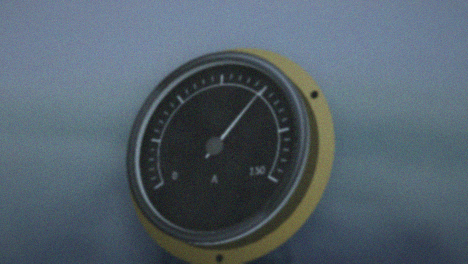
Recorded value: 100; A
